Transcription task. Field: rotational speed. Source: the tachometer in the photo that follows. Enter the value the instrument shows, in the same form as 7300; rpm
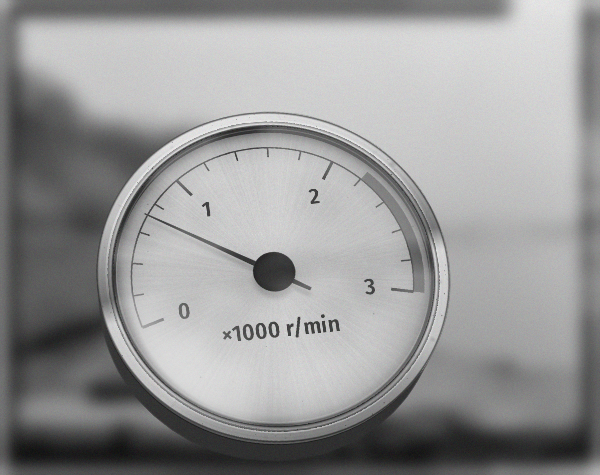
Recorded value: 700; rpm
